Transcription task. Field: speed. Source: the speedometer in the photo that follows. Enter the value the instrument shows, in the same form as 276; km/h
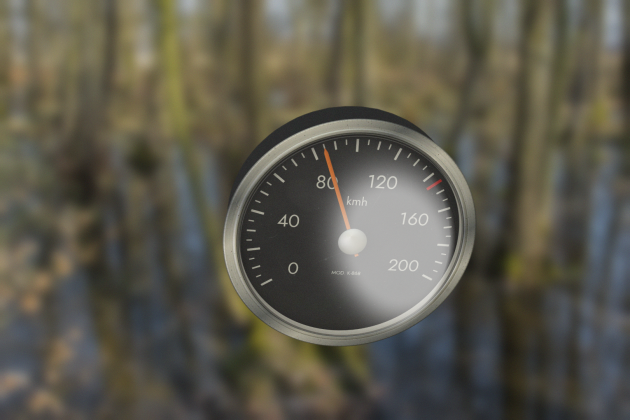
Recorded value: 85; km/h
